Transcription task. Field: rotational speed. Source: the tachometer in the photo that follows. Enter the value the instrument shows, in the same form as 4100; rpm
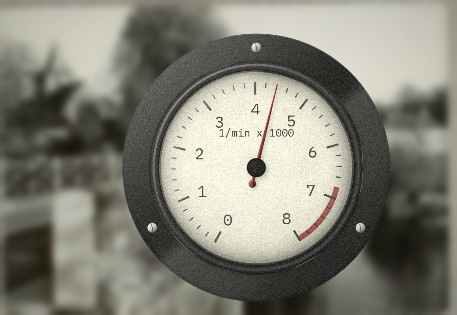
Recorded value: 4400; rpm
